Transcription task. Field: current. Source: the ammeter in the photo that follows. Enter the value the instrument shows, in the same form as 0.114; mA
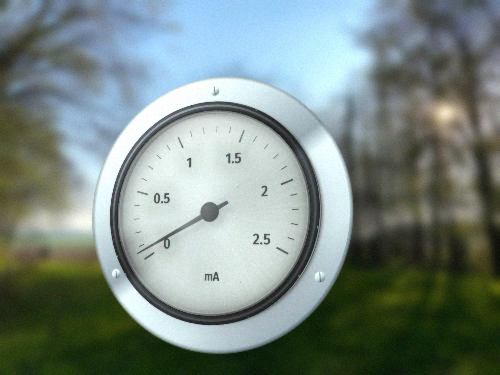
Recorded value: 0.05; mA
